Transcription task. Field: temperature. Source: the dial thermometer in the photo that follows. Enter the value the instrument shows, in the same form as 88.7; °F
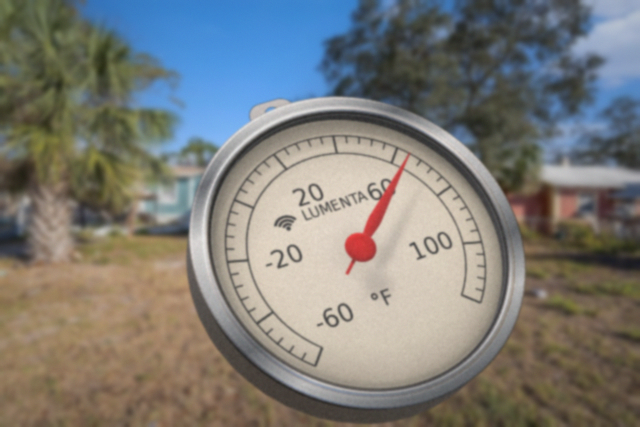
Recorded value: 64; °F
